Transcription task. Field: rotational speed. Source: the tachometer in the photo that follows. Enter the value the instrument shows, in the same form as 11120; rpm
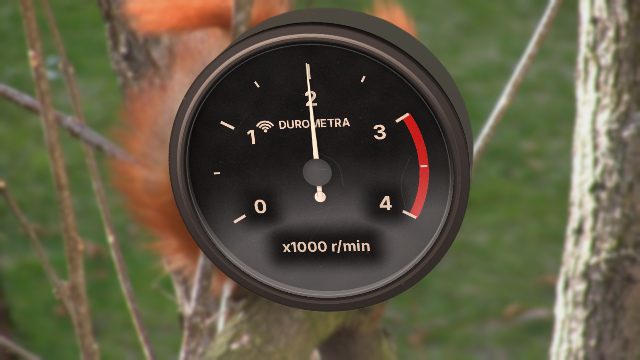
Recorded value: 2000; rpm
